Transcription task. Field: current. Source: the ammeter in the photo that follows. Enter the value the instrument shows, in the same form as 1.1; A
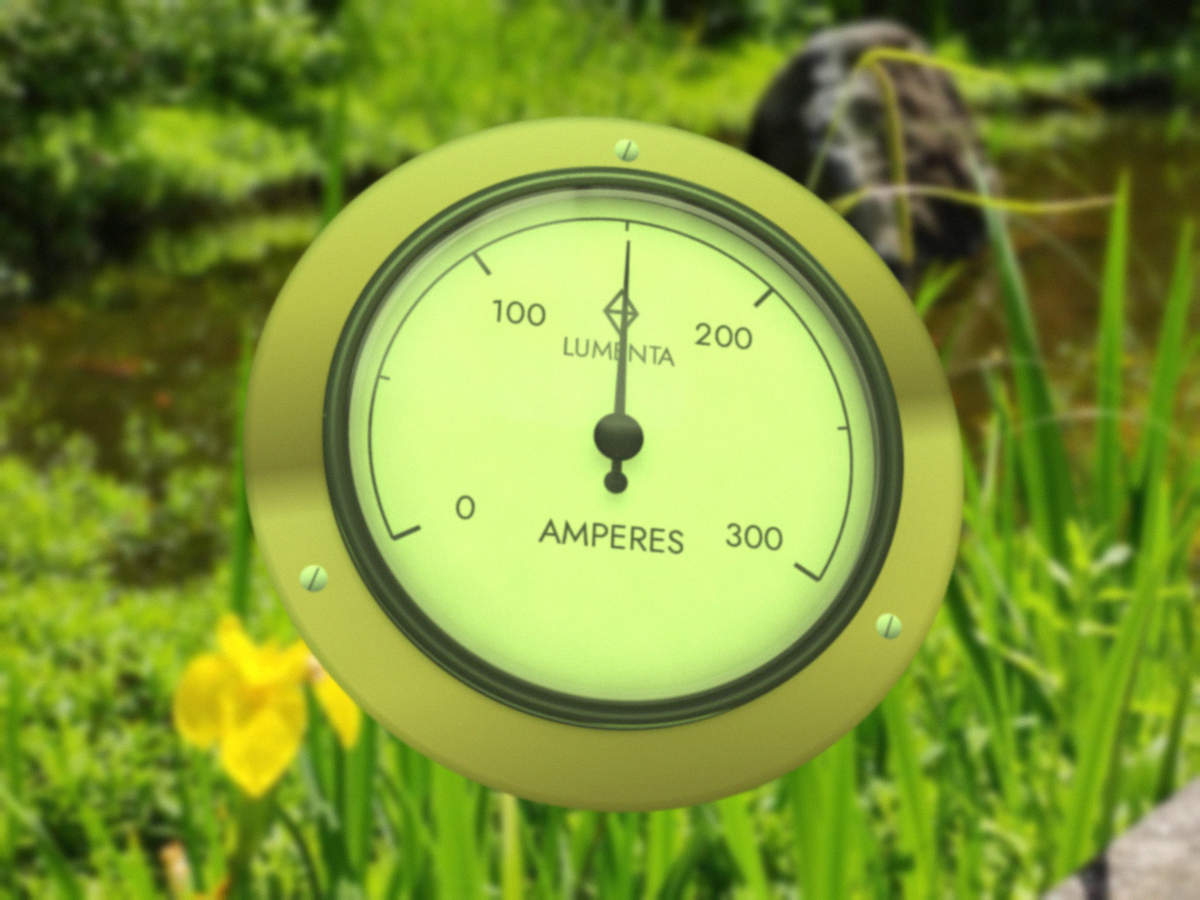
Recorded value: 150; A
